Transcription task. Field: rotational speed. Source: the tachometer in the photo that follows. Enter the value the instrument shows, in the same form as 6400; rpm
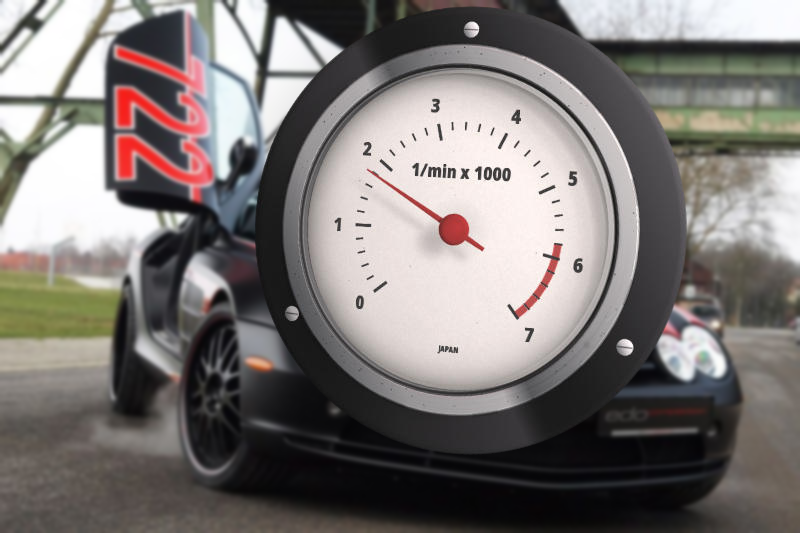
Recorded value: 1800; rpm
